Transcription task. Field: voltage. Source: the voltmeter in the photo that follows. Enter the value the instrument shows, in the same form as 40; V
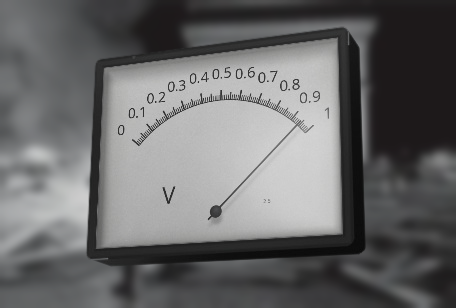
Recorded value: 0.95; V
